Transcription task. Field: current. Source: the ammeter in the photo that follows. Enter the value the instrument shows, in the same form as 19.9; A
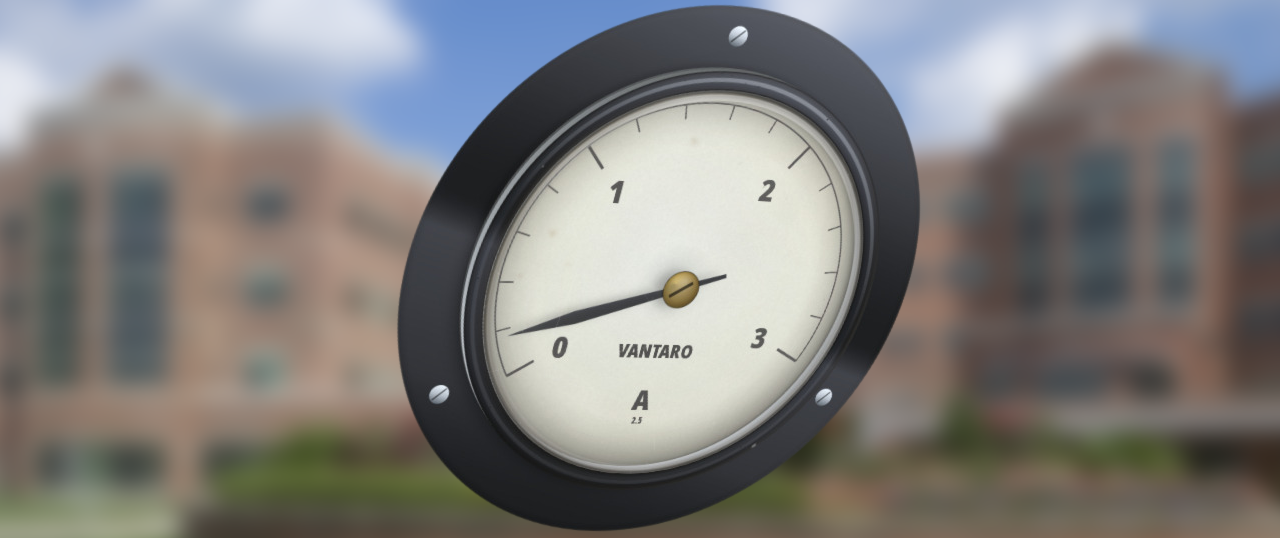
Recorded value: 0.2; A
